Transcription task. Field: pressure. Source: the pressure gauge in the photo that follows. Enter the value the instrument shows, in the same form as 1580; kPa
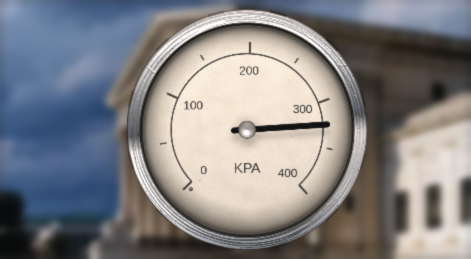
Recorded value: 325; kPa
